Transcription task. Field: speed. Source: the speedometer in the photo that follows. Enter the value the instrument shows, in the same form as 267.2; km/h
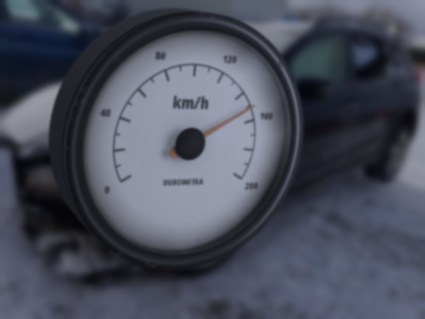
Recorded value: 150; km/h
